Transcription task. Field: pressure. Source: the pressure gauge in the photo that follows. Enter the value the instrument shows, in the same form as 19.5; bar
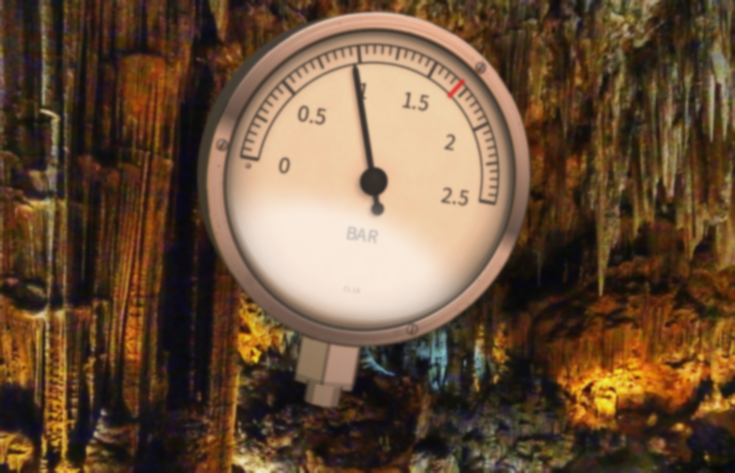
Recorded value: 0.95; bar
